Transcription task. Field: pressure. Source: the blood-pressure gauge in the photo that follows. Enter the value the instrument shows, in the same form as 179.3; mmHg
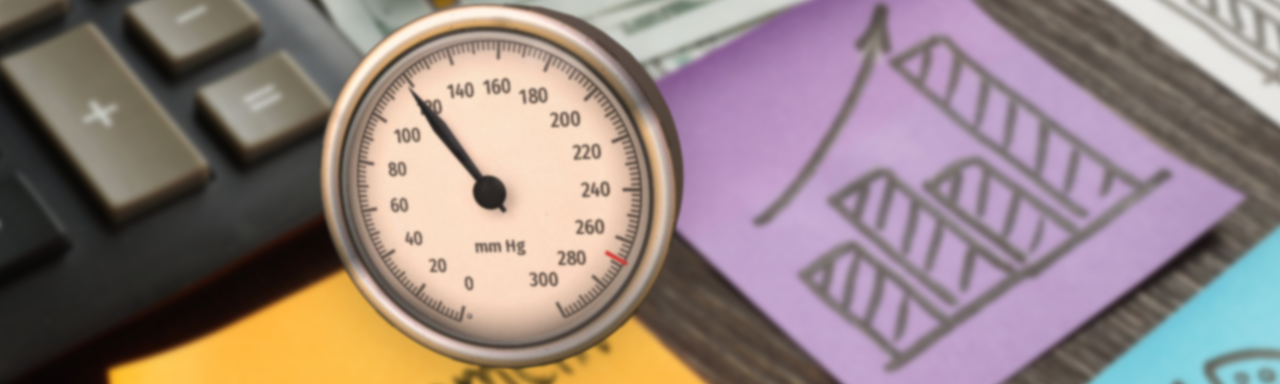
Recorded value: 120; mmHg
